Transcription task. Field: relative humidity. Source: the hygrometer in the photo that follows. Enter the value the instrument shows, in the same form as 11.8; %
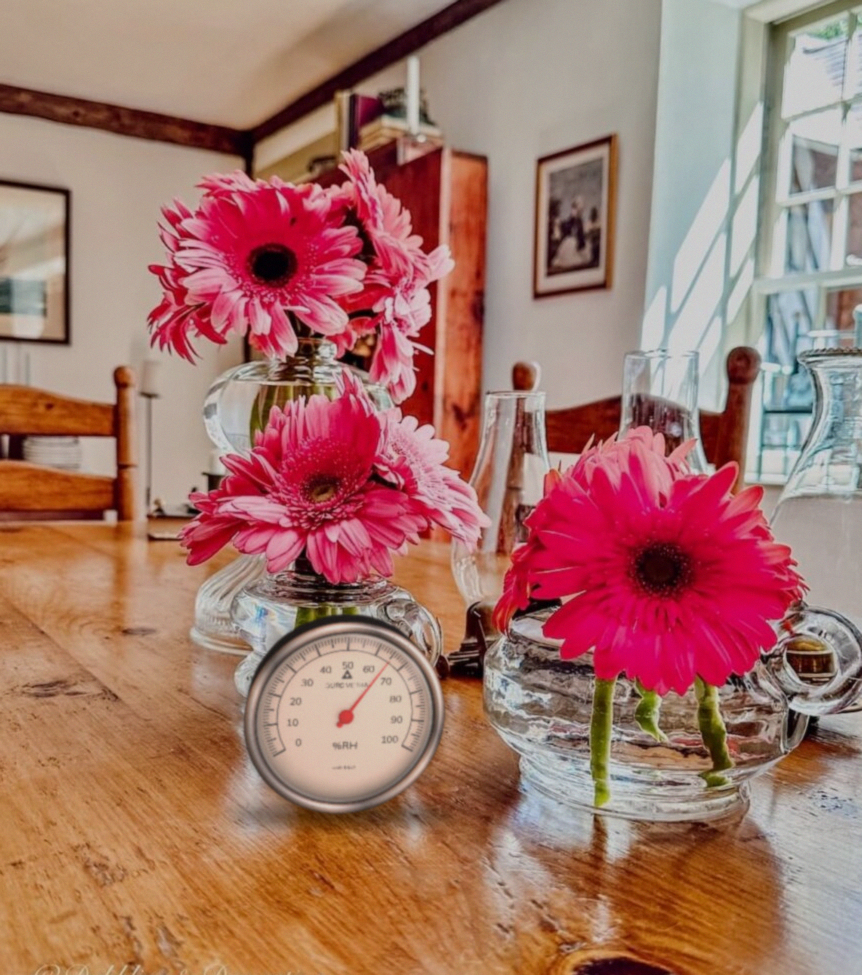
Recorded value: 65; %
